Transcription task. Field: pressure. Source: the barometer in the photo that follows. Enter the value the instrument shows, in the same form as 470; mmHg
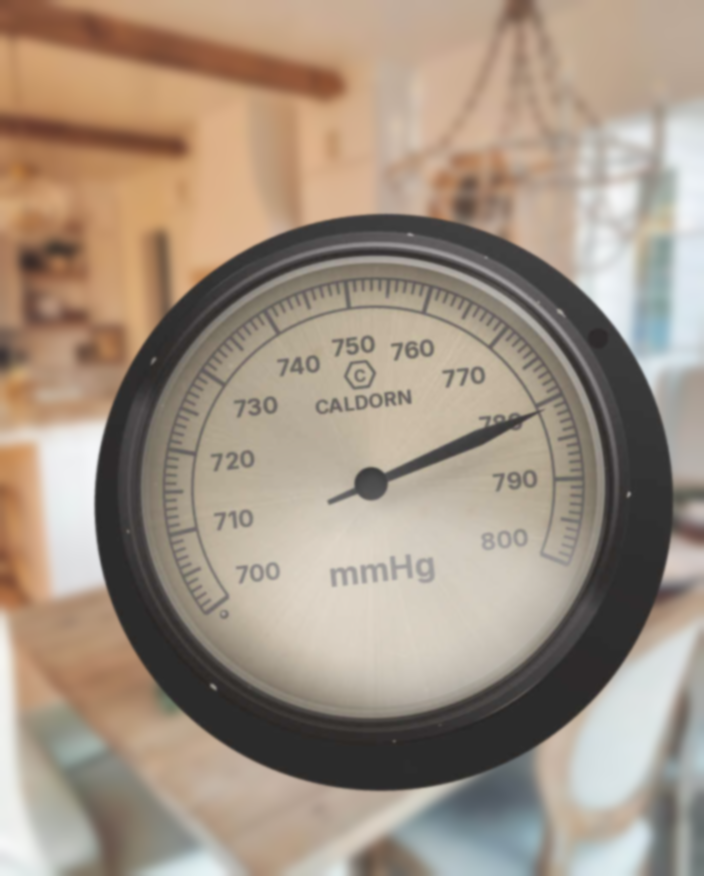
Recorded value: 781; mmHg
